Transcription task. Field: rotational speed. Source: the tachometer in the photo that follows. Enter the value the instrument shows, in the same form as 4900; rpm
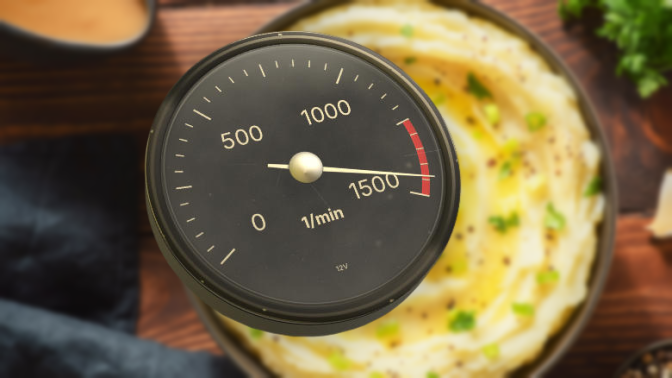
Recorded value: 1450; rpm
